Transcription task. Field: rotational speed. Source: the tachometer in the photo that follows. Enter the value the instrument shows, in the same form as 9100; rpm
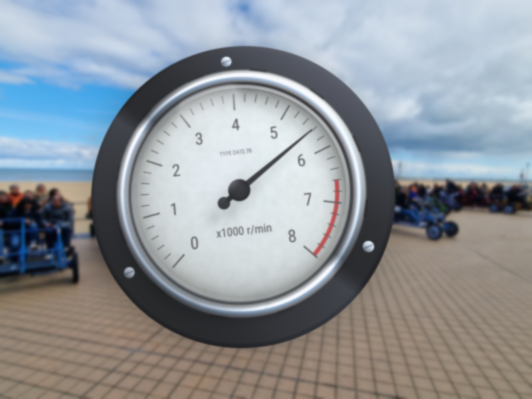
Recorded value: 5600; rpm
